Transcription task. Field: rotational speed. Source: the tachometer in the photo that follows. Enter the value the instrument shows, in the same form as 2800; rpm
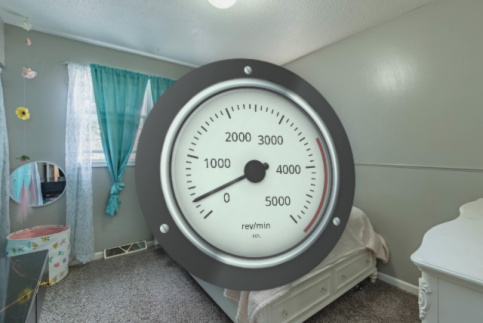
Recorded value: 300; rpm
